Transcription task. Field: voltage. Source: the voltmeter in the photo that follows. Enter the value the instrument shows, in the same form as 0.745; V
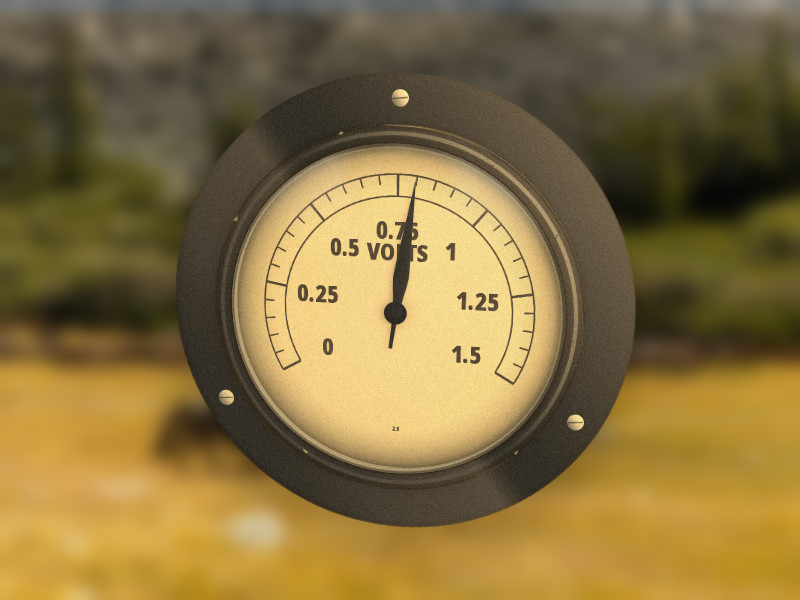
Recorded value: 0.8; V
